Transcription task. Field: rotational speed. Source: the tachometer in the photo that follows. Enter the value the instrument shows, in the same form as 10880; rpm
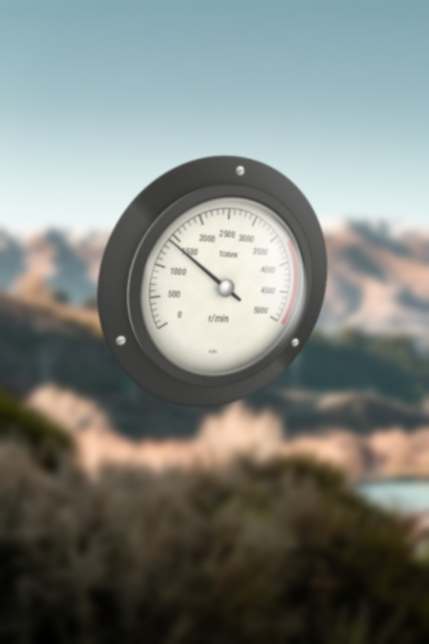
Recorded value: 1400; rpm
